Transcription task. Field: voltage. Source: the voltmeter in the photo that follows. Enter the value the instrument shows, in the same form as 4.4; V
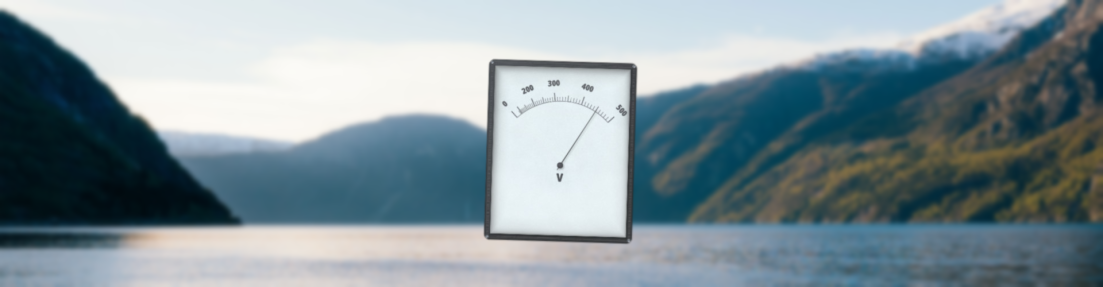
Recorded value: 450; V
